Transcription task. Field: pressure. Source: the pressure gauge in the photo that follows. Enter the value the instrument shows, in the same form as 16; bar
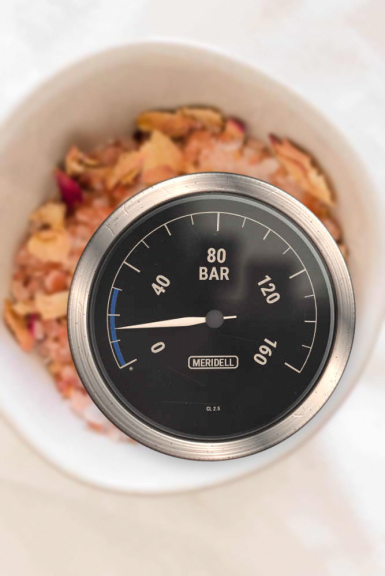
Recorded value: 15; bar
